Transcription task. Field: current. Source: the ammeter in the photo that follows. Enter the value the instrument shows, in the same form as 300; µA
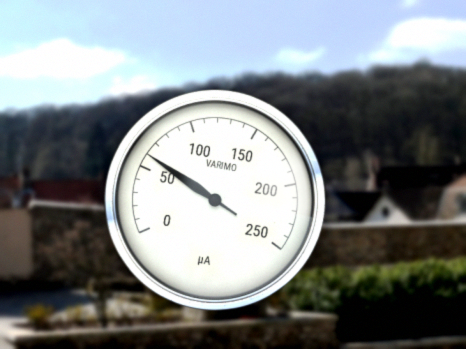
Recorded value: 60; µA
